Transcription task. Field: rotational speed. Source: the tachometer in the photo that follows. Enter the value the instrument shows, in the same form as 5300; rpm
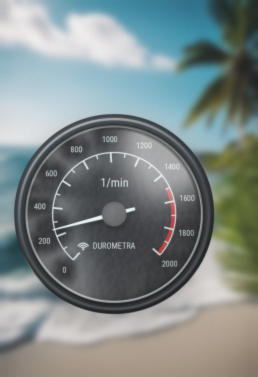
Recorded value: 250; rpm
